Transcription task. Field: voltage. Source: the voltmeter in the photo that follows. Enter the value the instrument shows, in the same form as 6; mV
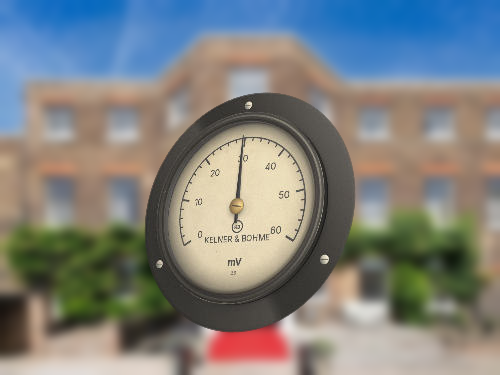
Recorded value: 30; mV
